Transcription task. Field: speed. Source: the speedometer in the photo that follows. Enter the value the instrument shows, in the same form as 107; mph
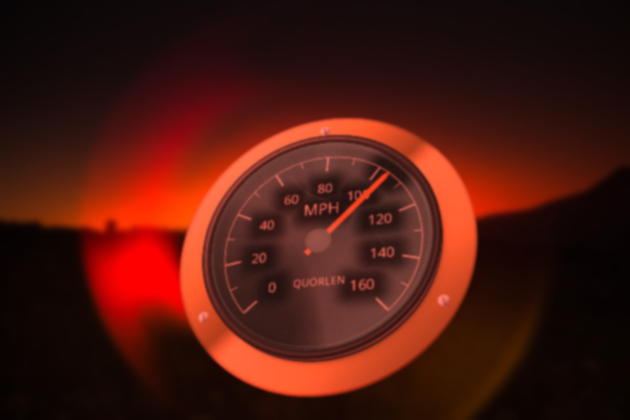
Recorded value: 105; mph
